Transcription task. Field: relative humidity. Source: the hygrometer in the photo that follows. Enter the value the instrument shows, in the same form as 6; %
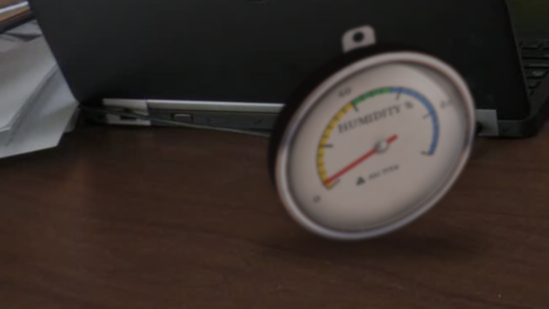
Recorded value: 4; %
